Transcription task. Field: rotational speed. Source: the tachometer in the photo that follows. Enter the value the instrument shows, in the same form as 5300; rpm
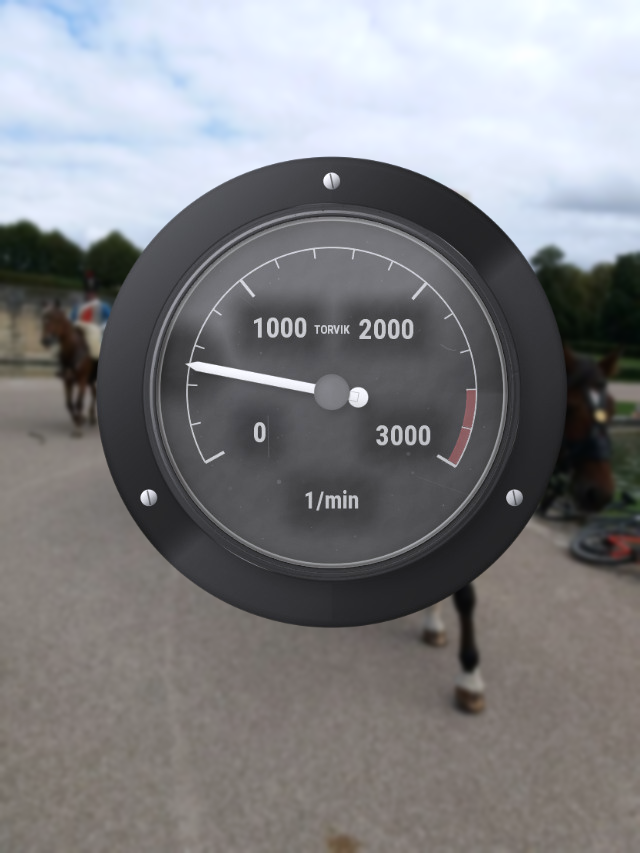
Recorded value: 500; rpm
